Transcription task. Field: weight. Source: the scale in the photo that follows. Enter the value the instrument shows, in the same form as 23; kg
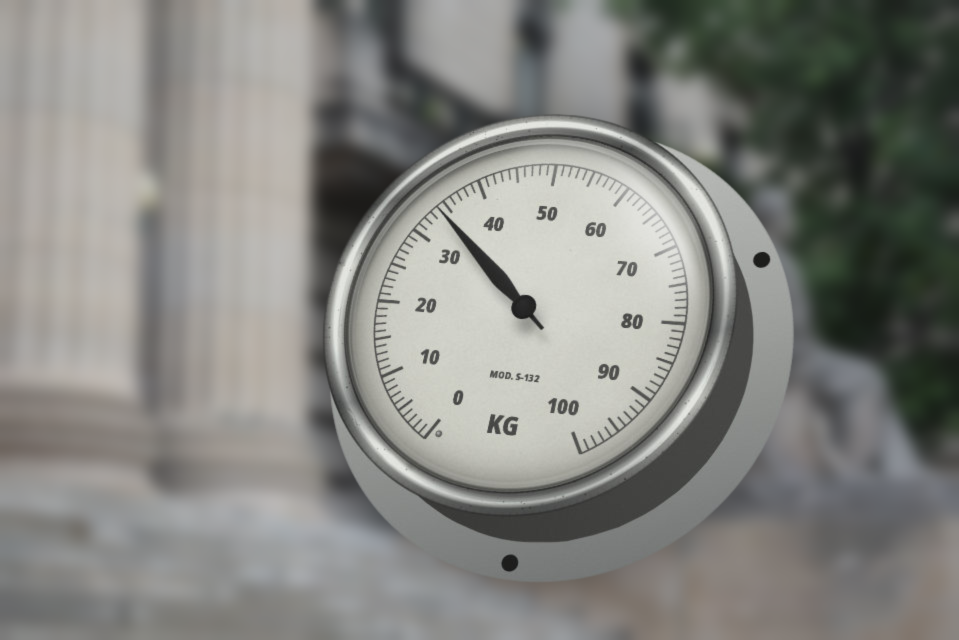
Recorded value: 34; kg
